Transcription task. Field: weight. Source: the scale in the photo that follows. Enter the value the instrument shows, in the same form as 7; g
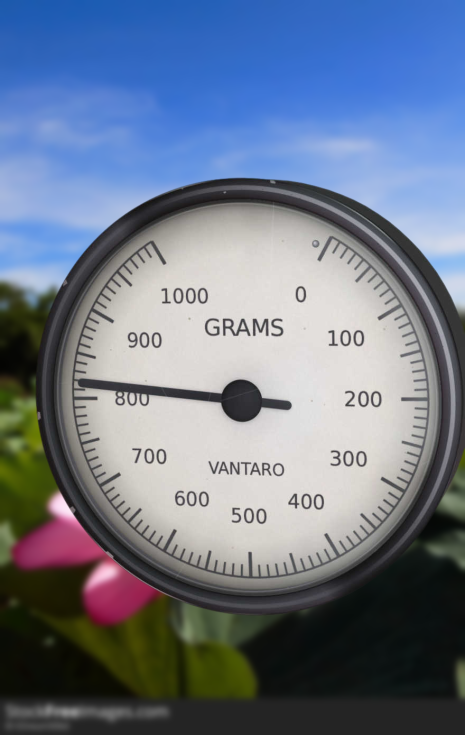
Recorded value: 820; g
